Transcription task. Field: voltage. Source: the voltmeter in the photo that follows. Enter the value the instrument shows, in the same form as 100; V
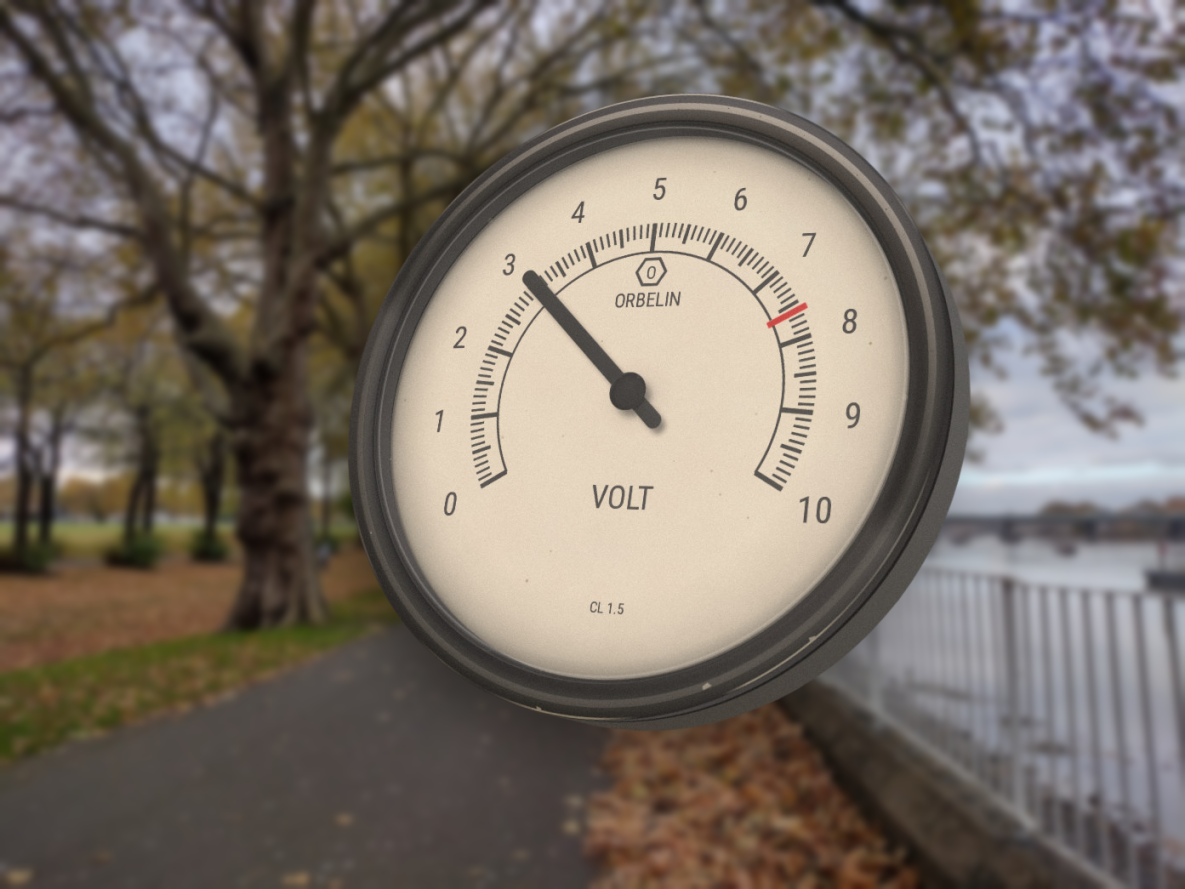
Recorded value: 3.1; V
